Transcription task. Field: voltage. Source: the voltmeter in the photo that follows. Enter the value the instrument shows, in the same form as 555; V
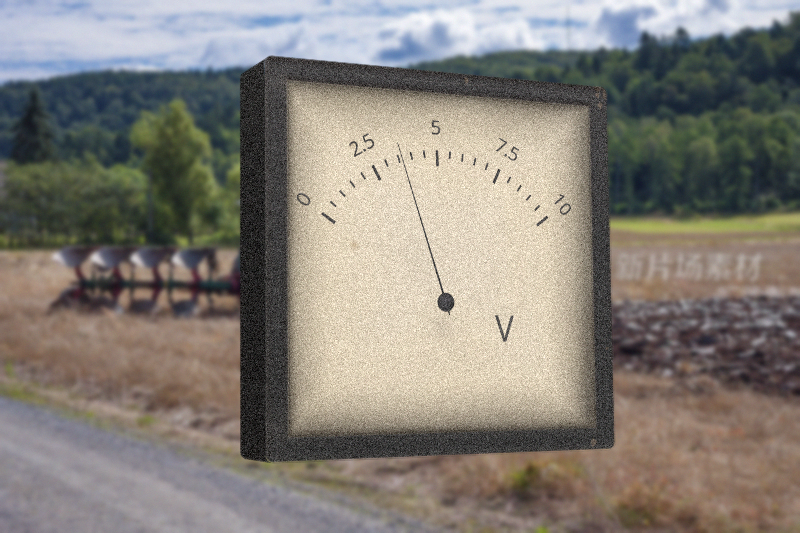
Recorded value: 3.5; V
